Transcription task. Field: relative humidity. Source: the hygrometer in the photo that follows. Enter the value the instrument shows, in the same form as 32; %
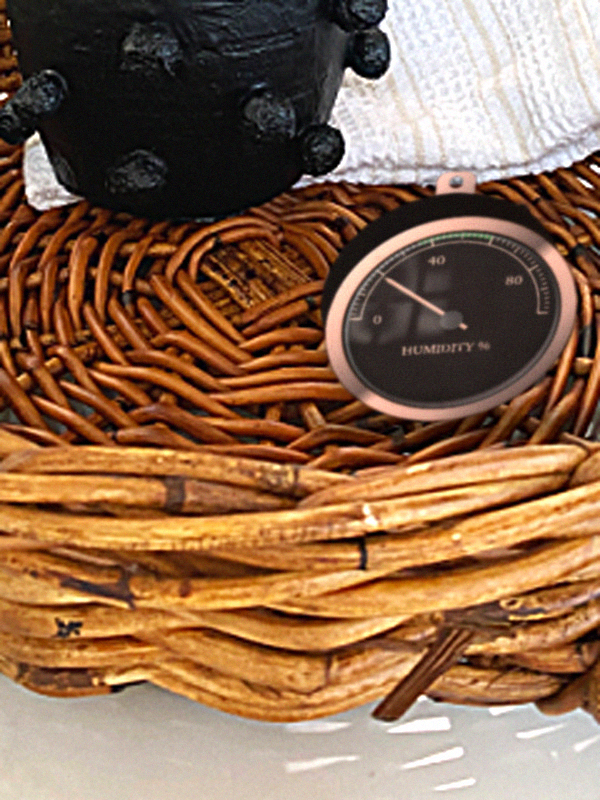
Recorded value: 20; %
